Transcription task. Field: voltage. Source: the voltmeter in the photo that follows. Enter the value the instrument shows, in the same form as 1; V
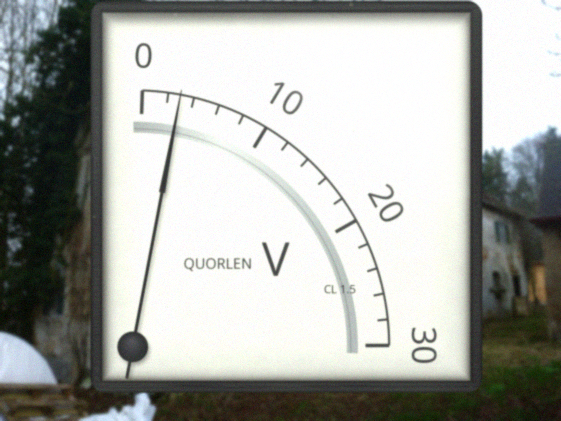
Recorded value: 3; V
